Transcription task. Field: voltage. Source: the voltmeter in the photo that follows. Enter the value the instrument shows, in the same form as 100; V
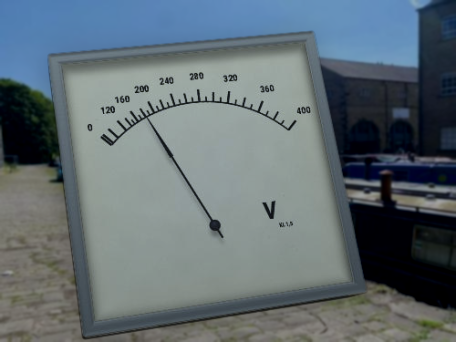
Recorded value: 180; V
